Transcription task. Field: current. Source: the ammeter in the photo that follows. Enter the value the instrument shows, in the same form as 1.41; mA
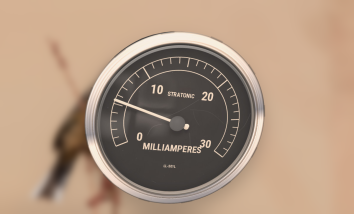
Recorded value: 5.5; mA
